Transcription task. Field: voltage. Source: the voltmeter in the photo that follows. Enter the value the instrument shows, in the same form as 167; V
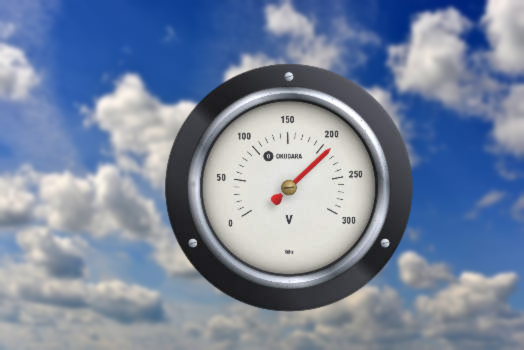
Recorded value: 210; V
